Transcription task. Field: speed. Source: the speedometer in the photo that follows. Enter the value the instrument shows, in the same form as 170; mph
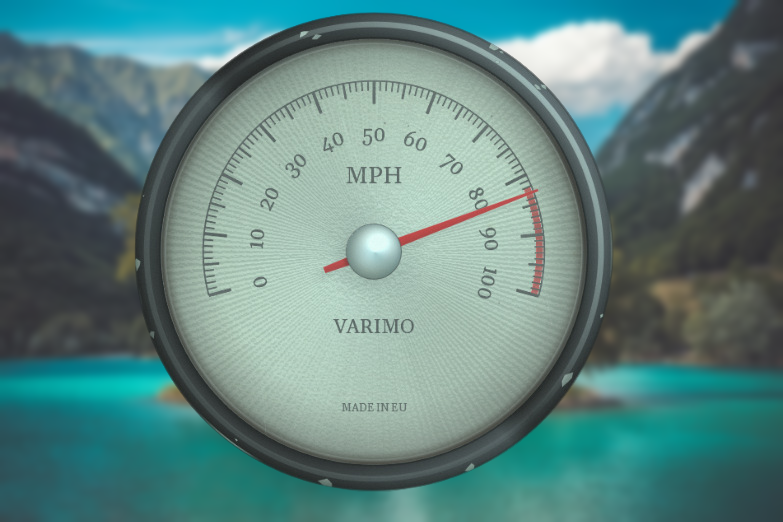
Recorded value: 83; mph
